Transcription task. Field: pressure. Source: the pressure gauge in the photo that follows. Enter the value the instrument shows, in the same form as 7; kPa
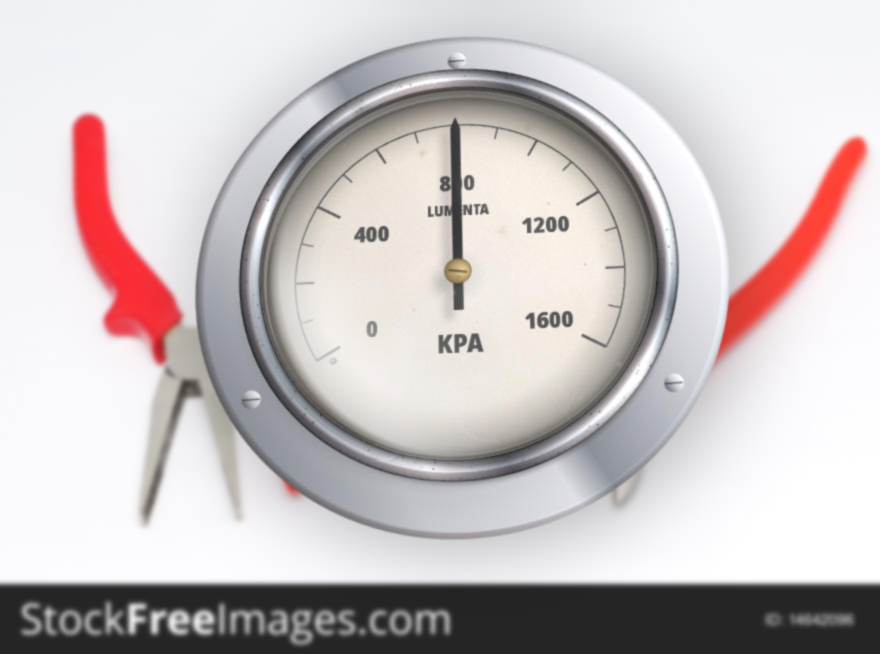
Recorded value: 800; kPa
